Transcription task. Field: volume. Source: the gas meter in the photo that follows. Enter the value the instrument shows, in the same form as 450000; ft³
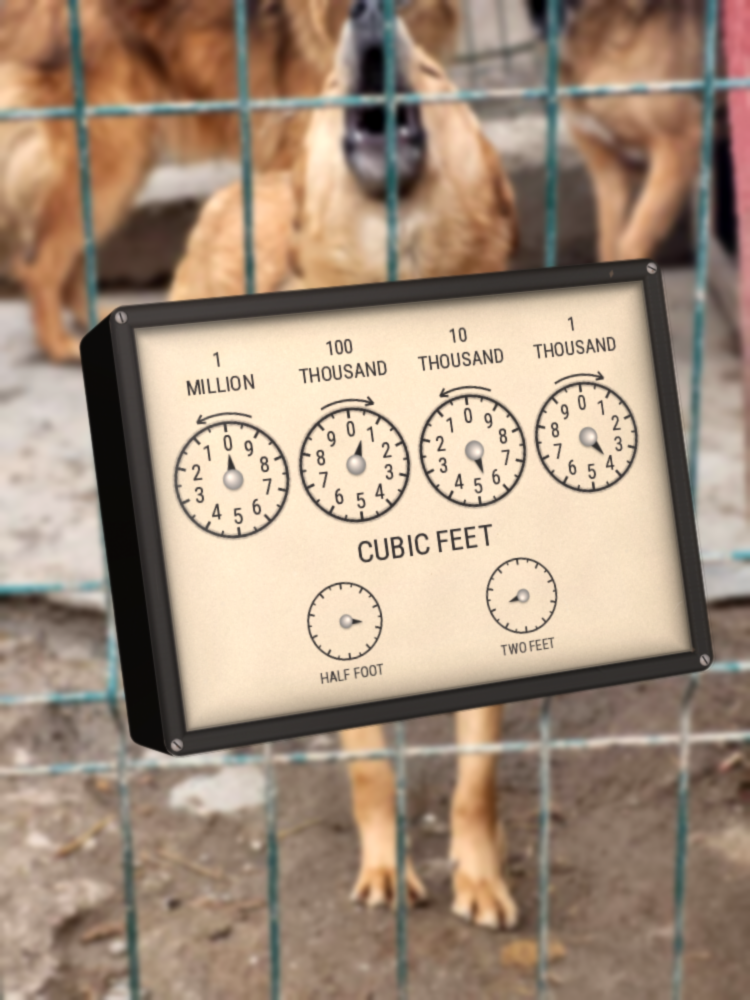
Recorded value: 5400; ft³
